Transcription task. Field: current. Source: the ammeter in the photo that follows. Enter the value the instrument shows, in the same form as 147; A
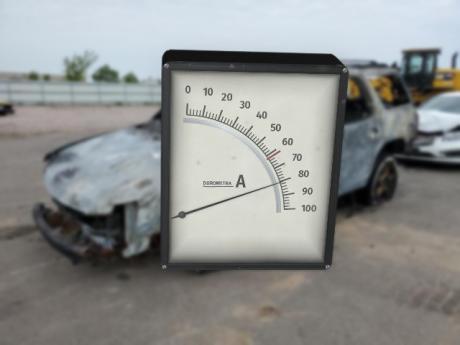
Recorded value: 80; A
